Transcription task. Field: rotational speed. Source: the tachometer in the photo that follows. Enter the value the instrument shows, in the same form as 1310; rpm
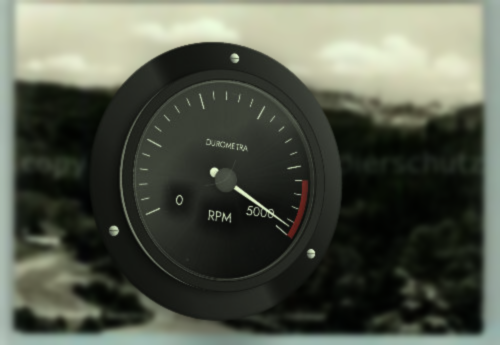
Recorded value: 4900; rpm
